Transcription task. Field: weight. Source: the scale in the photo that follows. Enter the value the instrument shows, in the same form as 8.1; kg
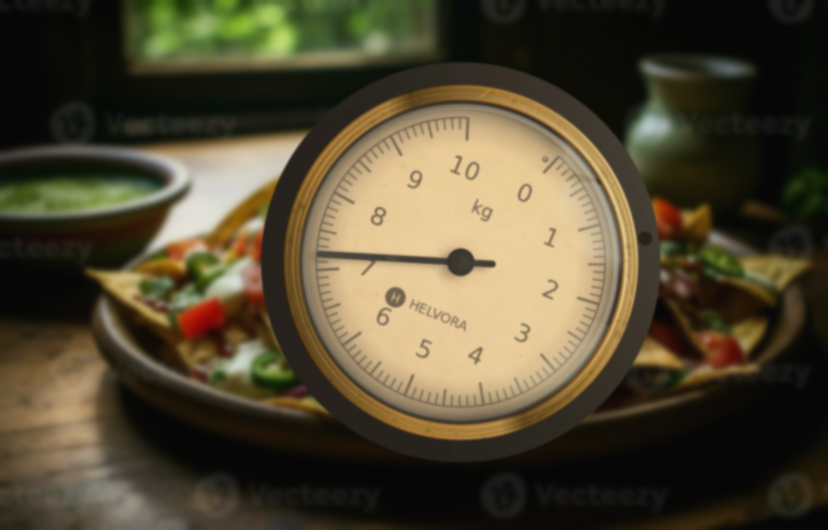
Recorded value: 7.2; kg
